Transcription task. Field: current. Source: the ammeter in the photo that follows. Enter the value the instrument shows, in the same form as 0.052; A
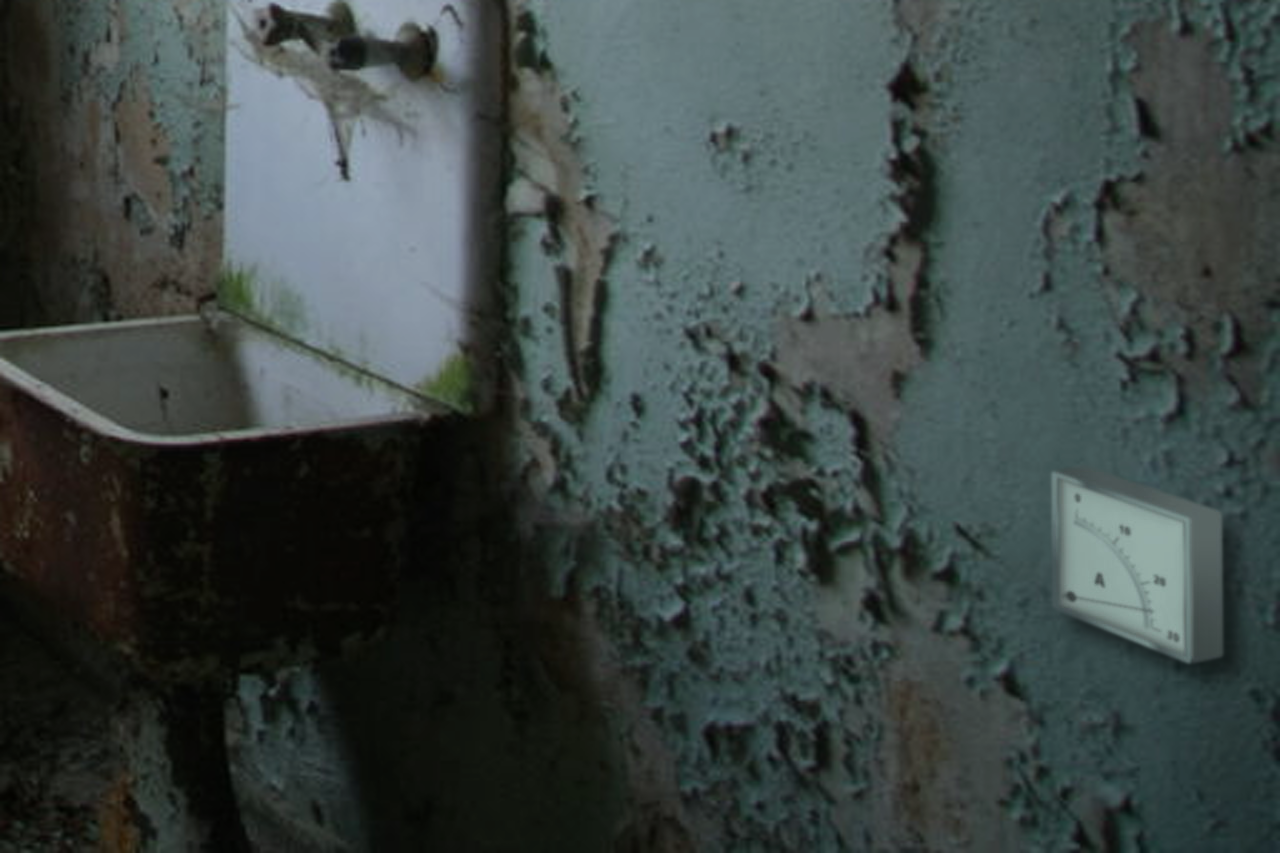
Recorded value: 26; A
